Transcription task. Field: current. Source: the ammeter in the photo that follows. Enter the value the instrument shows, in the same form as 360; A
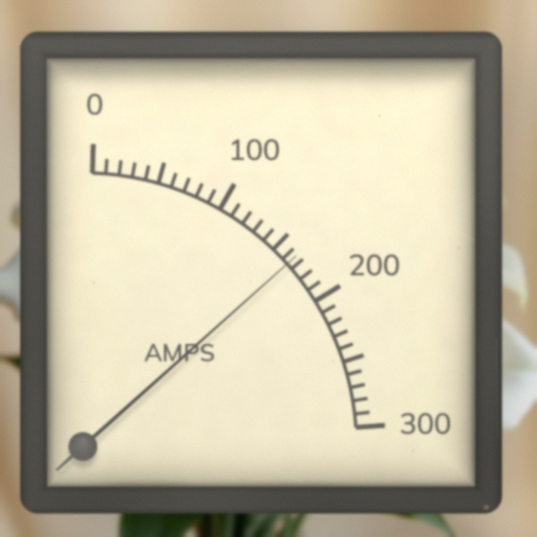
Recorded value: 165; A
